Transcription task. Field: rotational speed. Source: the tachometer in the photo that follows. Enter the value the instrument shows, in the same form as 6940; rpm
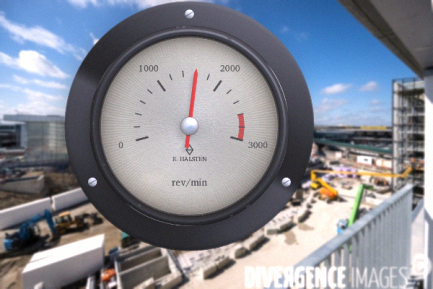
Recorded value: 1600; rpm
